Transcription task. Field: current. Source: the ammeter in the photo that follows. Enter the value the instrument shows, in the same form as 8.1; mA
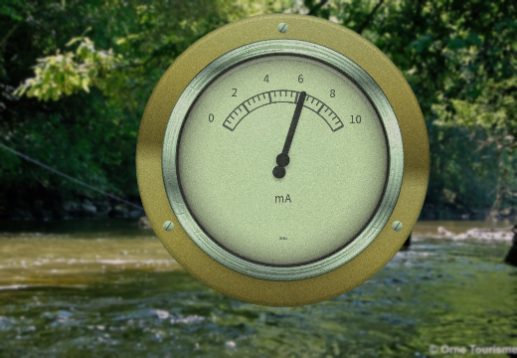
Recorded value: 6.4; mA
